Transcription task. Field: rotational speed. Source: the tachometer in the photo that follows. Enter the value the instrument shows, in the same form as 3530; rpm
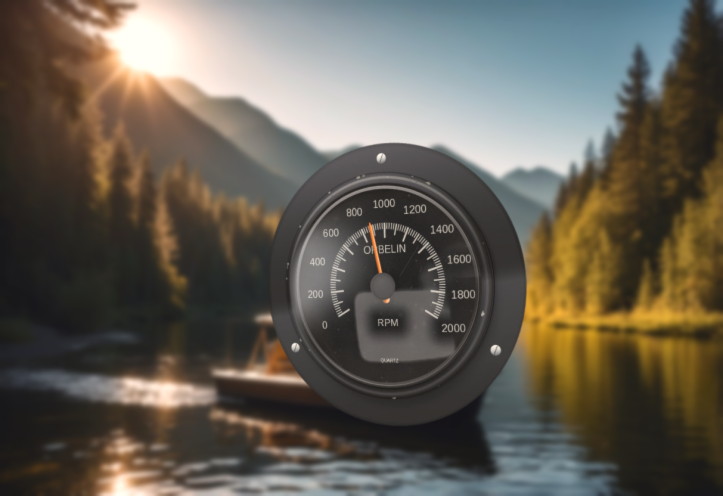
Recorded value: 900; rpm
